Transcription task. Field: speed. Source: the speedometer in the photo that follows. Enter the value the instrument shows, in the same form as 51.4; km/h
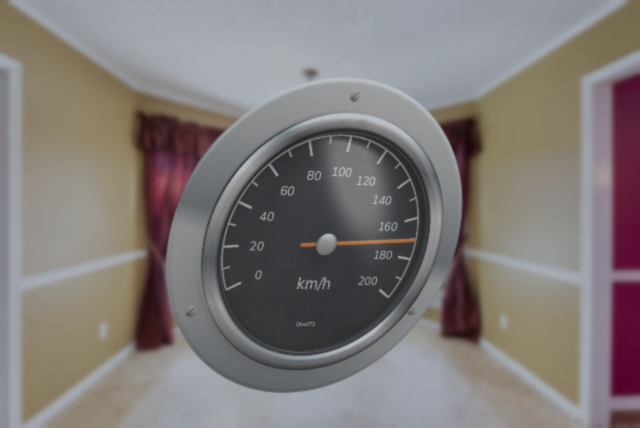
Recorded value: 170; km/h
